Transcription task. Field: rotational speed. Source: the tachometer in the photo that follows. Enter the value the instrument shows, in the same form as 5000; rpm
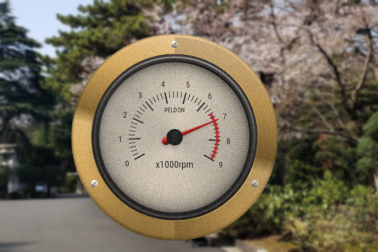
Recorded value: 7000; rpm
